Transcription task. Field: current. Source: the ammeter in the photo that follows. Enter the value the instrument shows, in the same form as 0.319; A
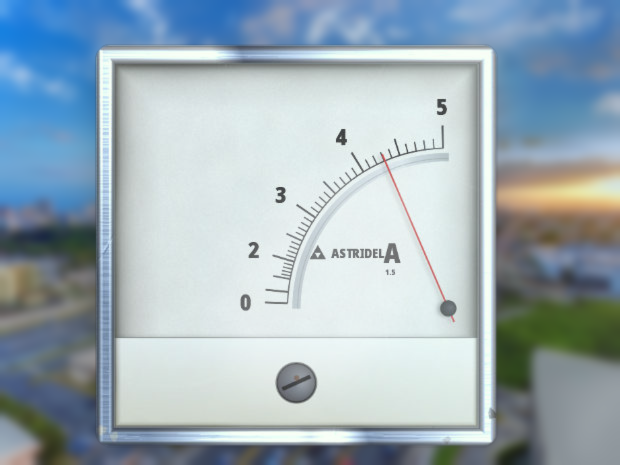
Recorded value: 4.3; A
